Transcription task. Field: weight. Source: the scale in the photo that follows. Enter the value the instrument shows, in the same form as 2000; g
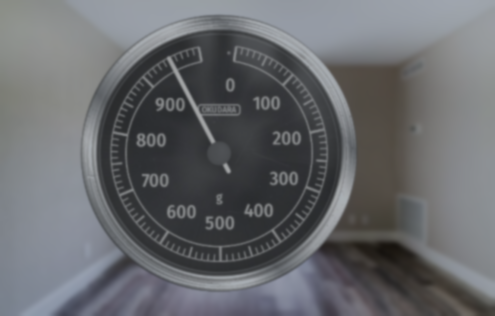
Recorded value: 950; g
